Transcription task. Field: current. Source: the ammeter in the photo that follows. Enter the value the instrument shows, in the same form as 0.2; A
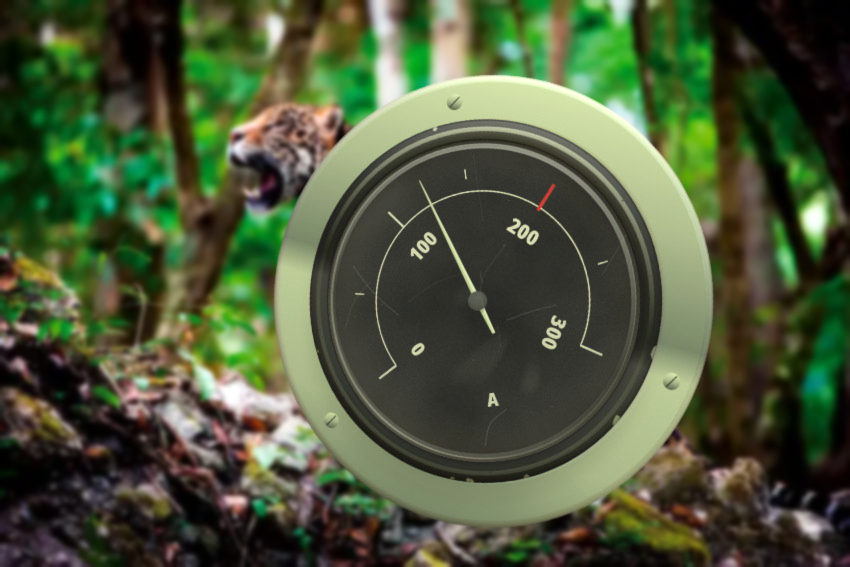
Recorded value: 125; A
